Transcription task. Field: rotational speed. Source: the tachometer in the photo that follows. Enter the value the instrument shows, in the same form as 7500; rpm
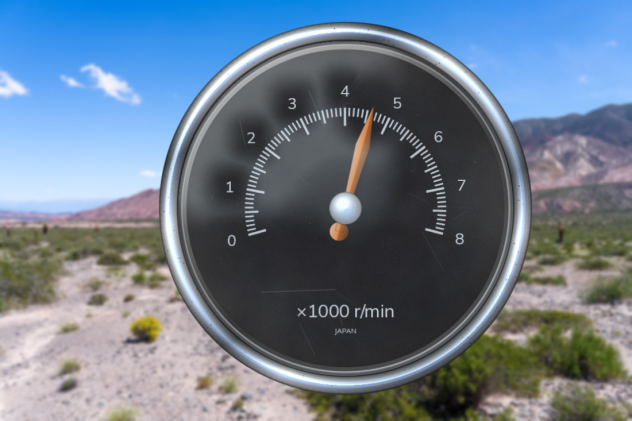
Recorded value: 4600; rpm
